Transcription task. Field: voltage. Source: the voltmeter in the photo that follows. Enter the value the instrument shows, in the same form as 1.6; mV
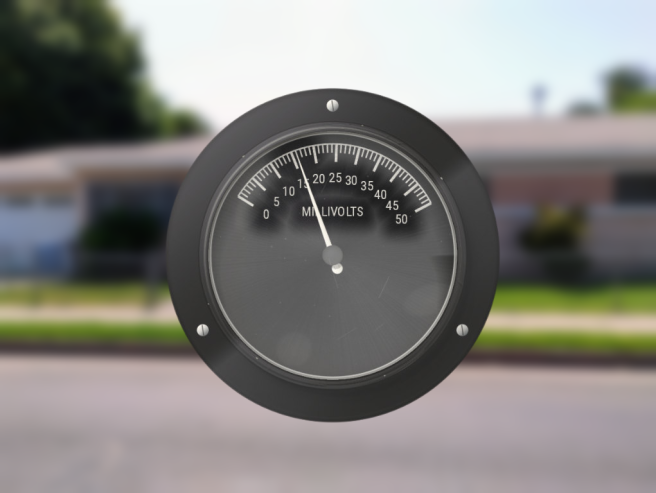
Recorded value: 16; mV
